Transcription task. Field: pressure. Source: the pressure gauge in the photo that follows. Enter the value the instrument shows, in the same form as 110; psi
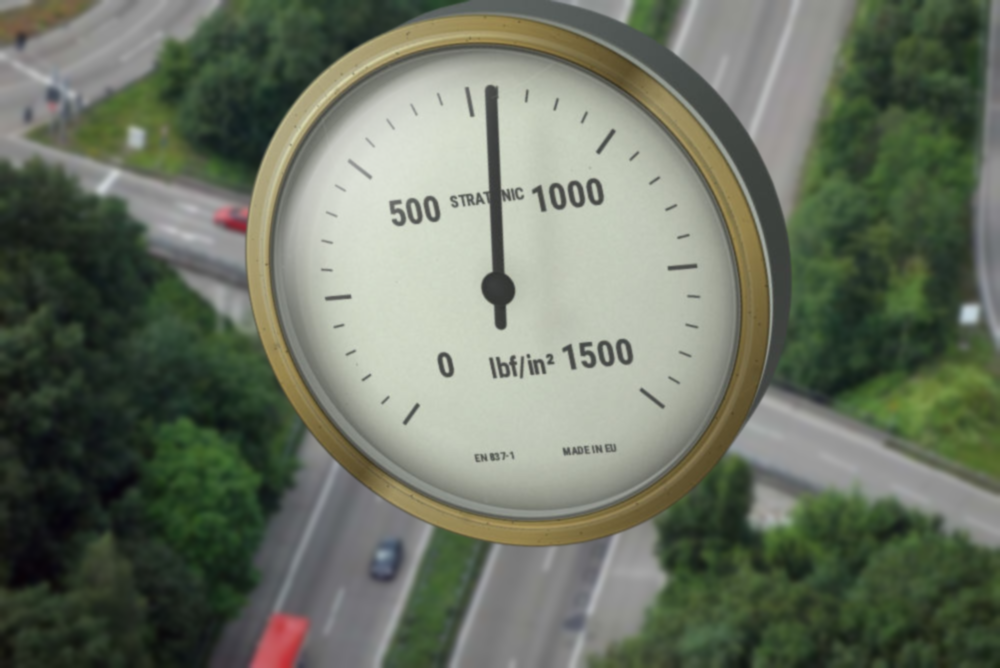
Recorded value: 800; psi
